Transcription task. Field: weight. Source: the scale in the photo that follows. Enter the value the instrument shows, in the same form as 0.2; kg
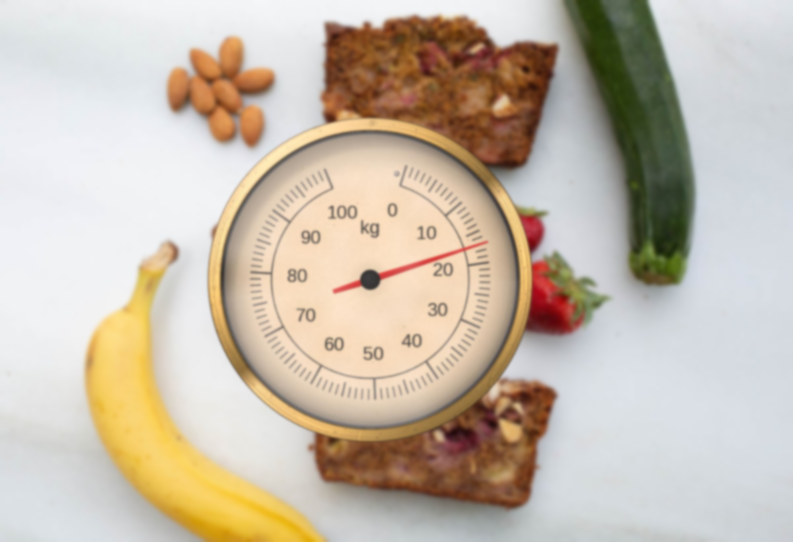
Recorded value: 17; kg
